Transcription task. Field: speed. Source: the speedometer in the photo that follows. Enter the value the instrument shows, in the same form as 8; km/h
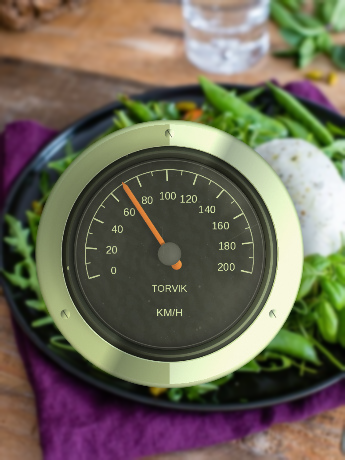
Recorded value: 70; km/h
